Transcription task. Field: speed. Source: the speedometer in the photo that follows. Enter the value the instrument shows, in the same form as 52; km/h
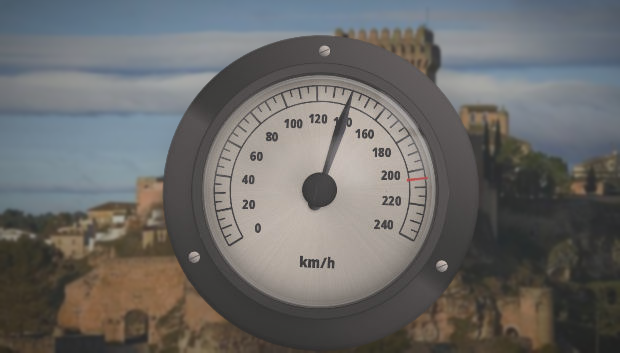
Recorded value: 140; km/h
